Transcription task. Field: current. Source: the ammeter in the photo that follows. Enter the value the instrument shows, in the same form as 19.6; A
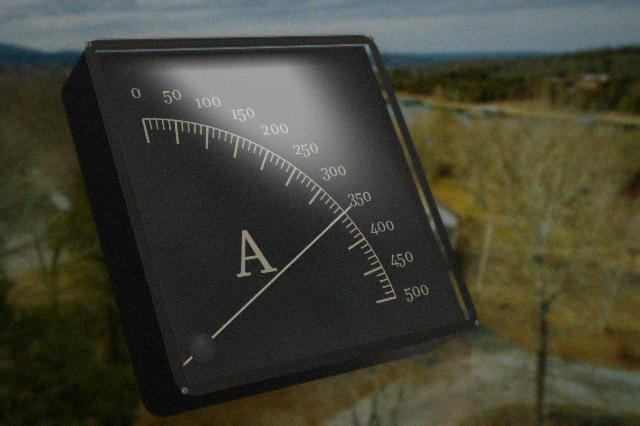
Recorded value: 350; A
